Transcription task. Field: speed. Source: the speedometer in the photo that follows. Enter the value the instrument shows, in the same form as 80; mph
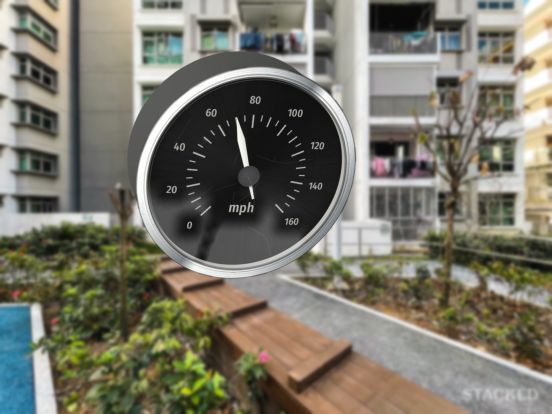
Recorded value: 70; mph
